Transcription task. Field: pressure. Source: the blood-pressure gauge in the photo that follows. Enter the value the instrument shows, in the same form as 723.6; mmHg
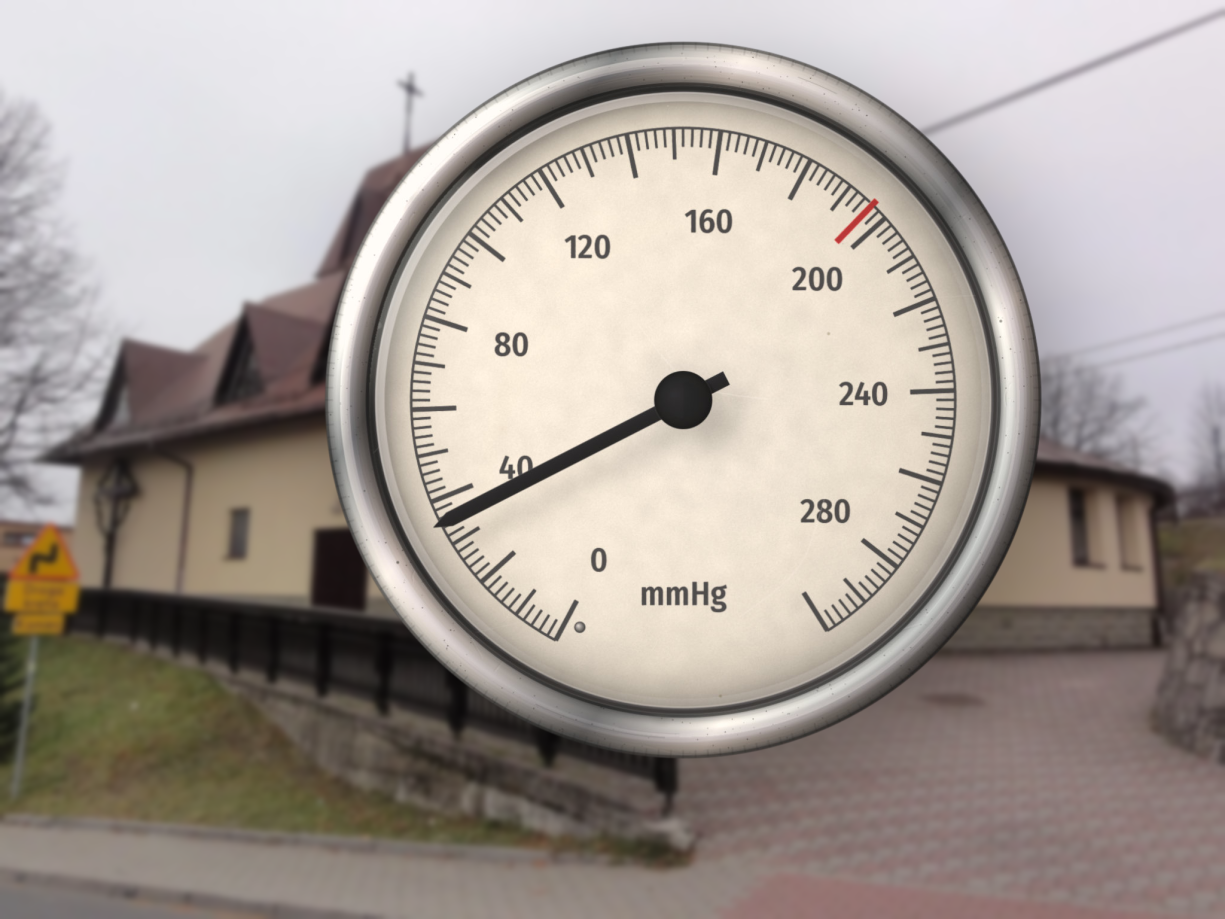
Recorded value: 35; mmHg
